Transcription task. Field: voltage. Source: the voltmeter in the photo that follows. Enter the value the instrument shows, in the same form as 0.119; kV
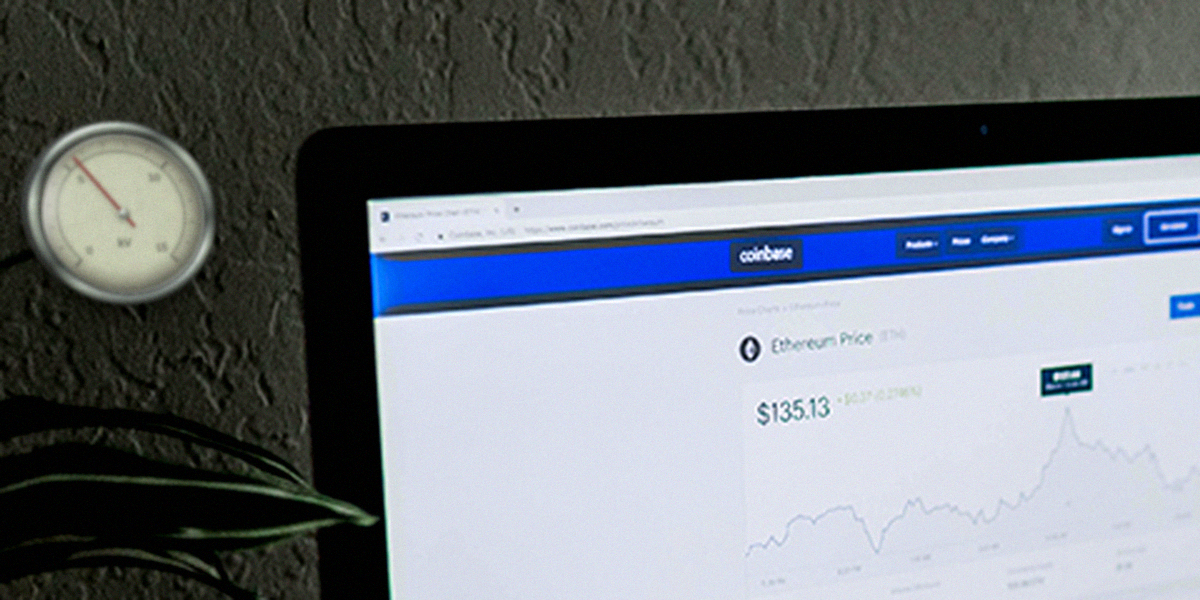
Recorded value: 5.5; kV
